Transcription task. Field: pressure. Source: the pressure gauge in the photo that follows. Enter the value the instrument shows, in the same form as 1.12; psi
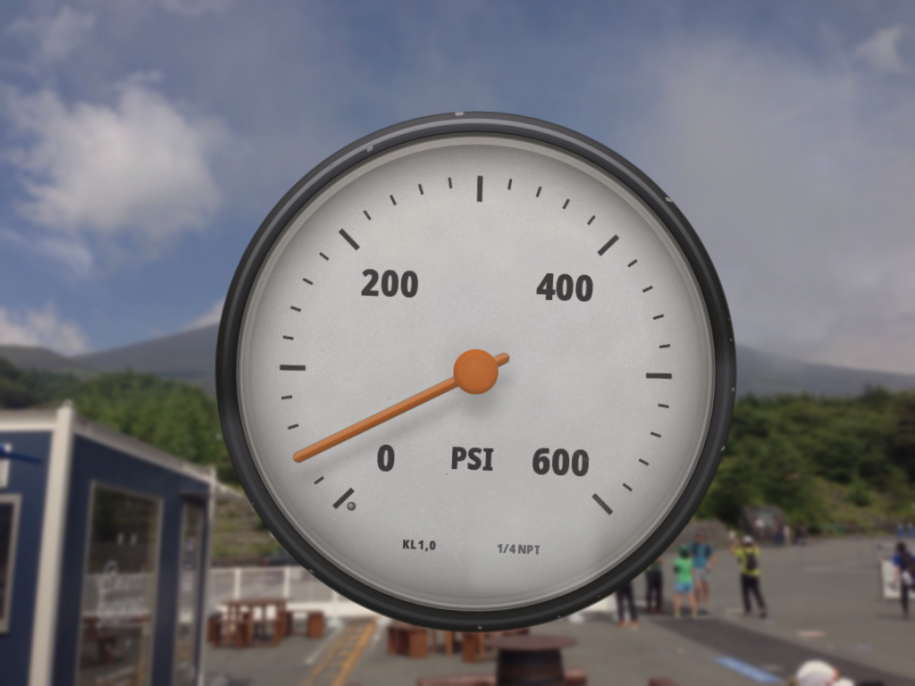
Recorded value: 40; psi
